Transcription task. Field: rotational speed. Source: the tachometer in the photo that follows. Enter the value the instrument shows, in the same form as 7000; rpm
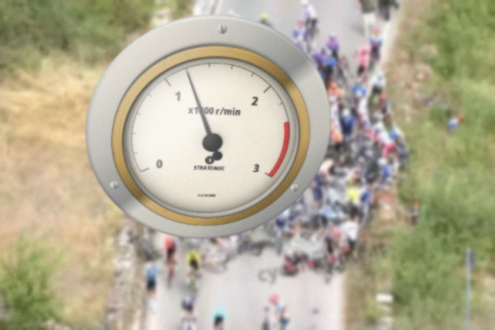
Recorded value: 1200; rpm
